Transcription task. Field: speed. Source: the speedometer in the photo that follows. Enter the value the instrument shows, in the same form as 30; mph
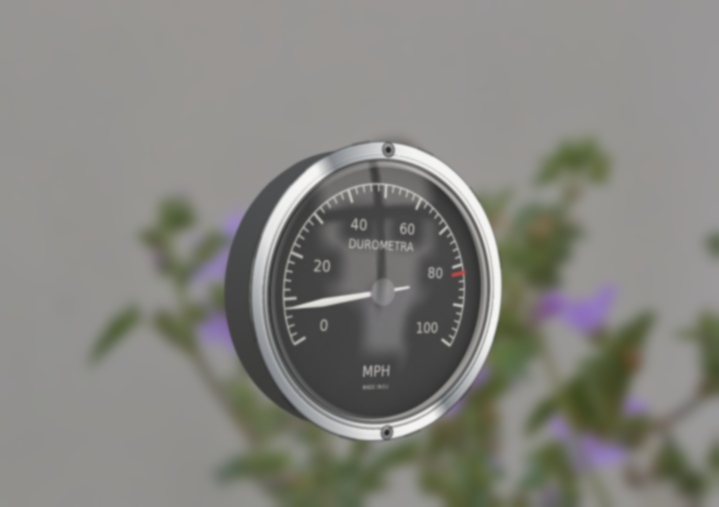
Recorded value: 8; mph
